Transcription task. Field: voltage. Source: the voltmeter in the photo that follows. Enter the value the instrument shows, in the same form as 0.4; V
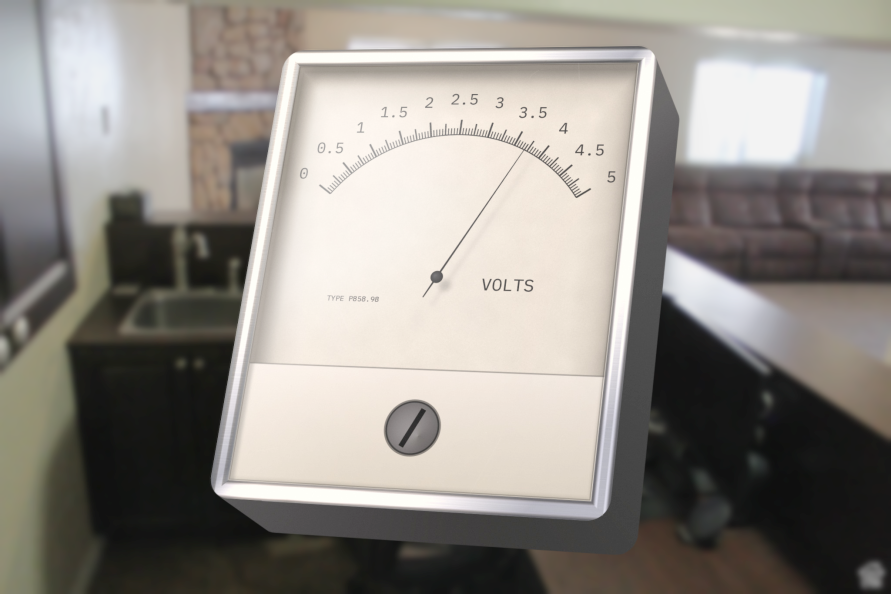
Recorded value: 3.75; V
